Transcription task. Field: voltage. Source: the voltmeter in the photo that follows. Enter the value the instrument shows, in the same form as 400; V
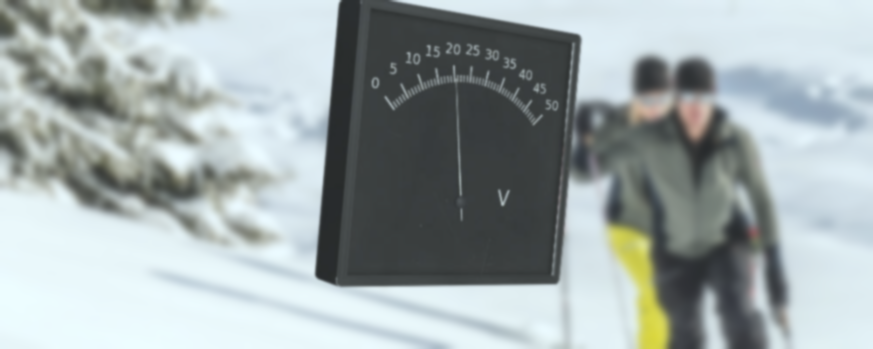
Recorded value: 20; V
